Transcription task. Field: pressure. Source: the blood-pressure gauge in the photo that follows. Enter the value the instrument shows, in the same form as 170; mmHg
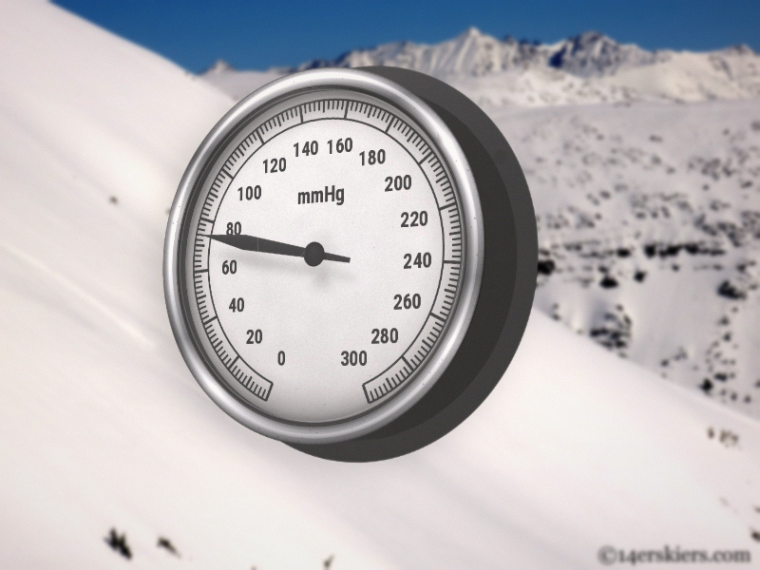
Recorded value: 74; mmHg
